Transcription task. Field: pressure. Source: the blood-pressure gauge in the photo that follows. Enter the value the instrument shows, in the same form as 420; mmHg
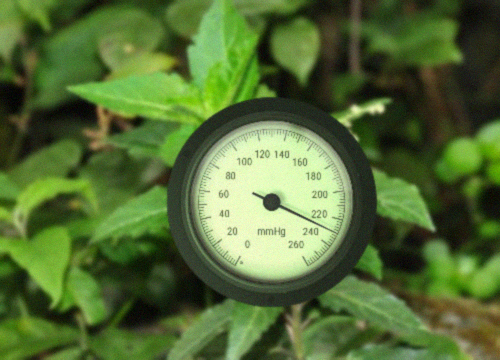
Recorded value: 230; mmHg
